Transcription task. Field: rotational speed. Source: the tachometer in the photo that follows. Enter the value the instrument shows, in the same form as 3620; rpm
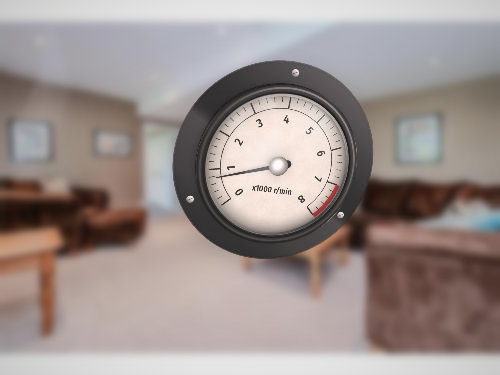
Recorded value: 800; rpm
